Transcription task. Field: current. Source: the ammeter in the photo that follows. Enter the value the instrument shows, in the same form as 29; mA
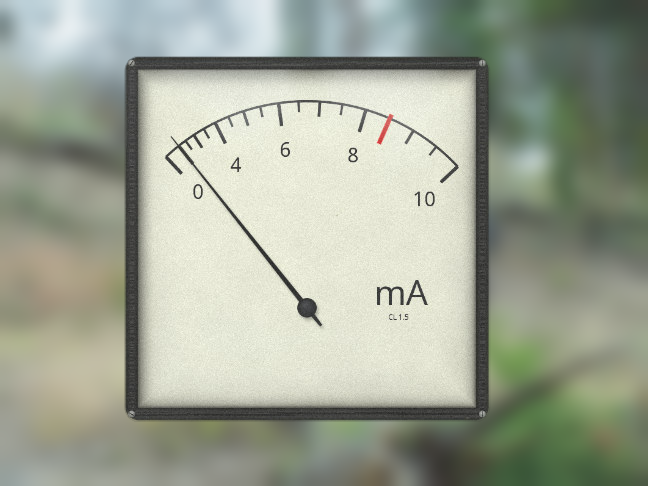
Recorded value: 2; mA
